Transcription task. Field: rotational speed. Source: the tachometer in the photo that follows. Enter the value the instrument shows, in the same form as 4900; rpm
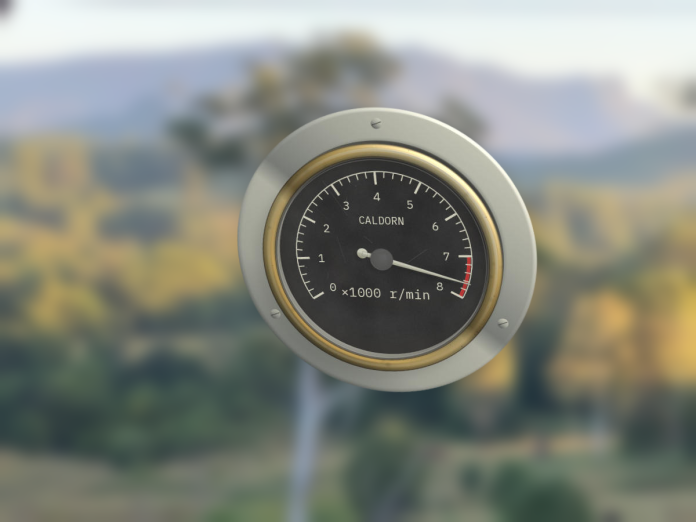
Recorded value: 7600; rpm
